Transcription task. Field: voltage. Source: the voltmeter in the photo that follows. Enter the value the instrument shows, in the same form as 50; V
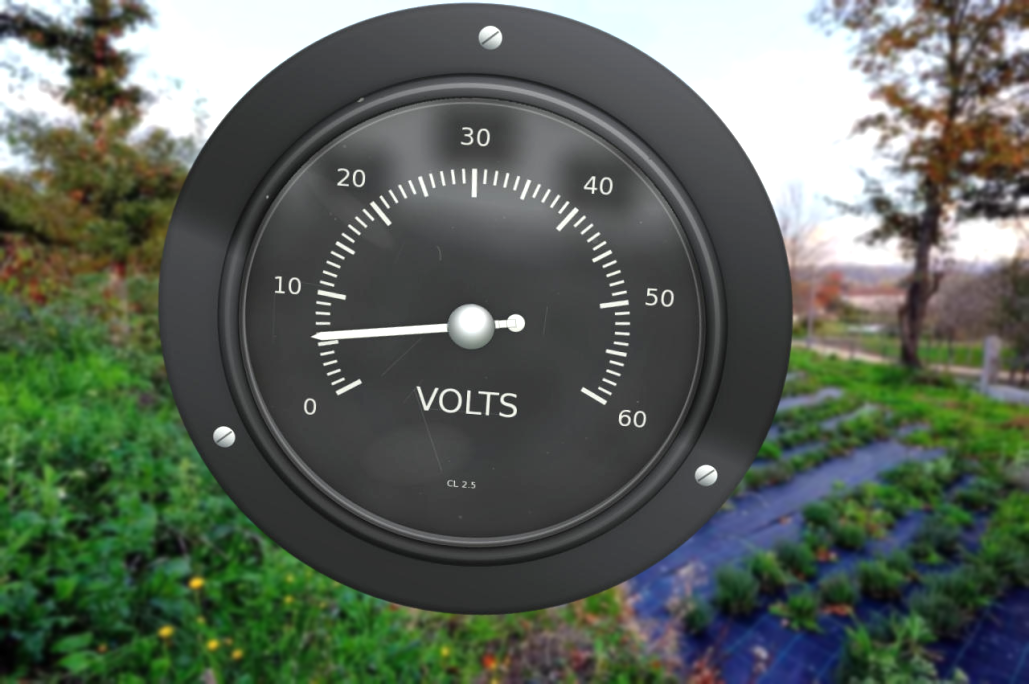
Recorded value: 6; V
